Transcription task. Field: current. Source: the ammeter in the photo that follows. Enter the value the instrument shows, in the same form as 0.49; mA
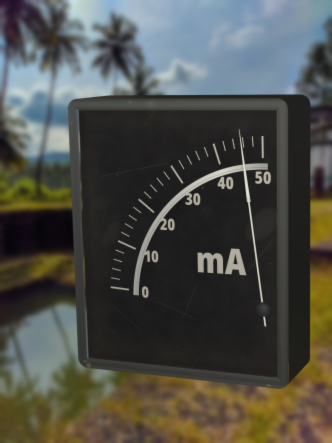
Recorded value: 46; mA
